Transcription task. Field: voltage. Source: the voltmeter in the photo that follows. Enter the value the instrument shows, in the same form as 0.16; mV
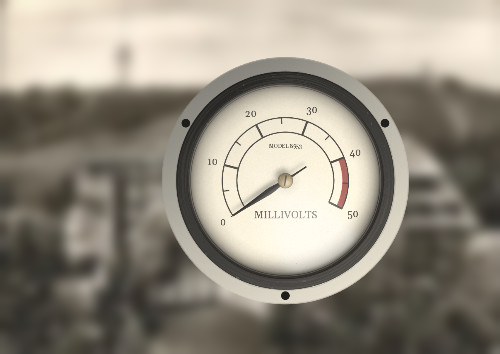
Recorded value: 0; mV
